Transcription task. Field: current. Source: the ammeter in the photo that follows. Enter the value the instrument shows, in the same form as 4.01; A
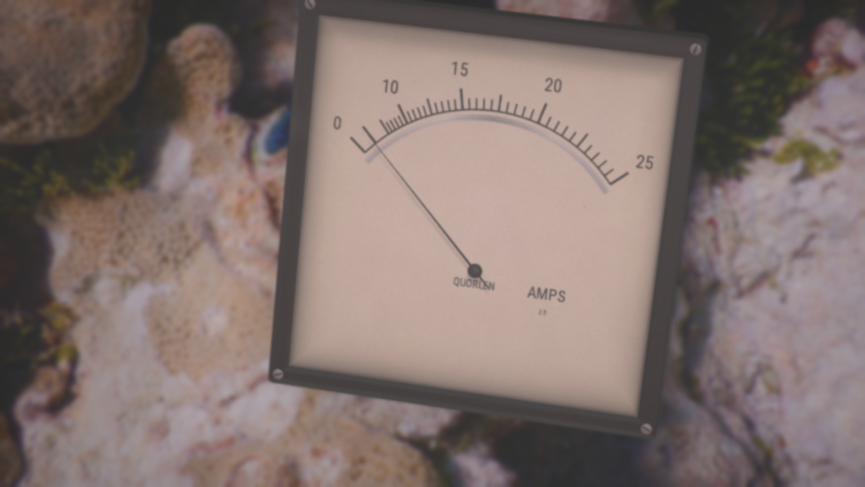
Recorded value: 5; A
